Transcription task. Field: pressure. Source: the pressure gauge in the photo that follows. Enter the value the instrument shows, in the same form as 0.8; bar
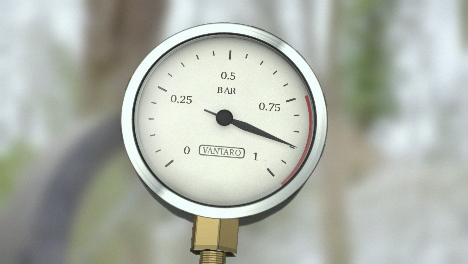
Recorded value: 0.9; bar
